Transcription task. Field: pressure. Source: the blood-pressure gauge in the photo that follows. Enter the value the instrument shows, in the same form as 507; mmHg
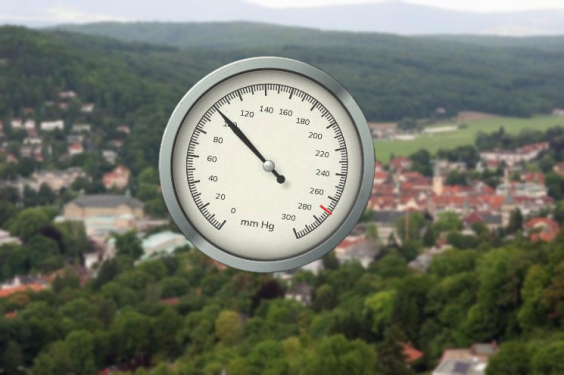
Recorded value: 100; mmHg
